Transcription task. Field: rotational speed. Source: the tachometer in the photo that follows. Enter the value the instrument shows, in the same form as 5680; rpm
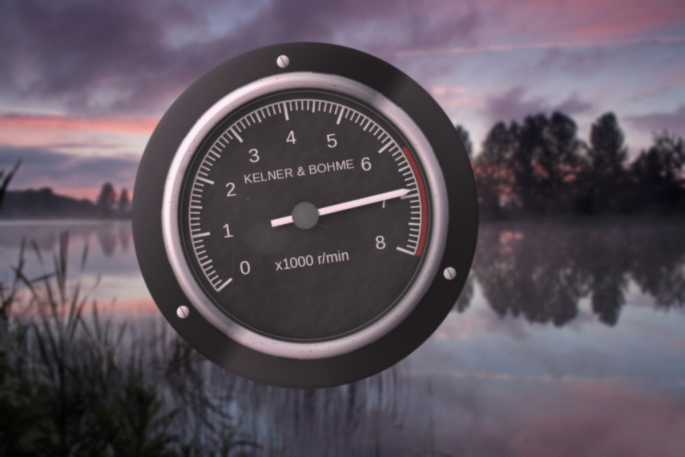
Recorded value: 6900; rpm
